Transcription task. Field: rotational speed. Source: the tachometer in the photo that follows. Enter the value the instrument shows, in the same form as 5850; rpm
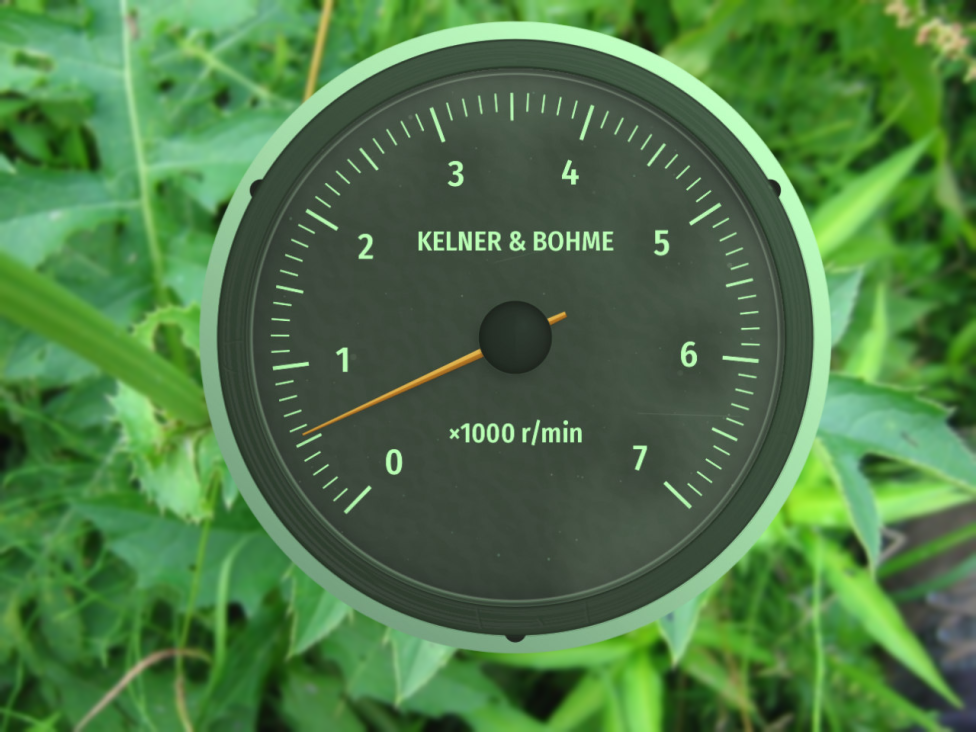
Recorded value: 550; rpm
